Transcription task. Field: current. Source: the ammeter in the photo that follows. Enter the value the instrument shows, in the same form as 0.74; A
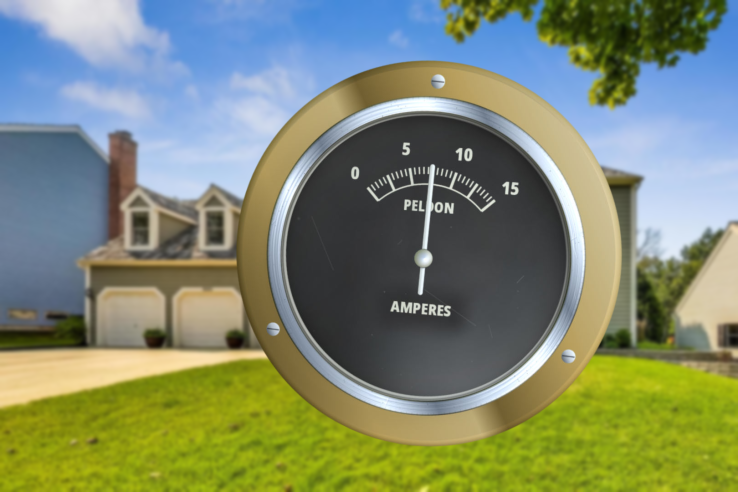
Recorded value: 7.5; A
